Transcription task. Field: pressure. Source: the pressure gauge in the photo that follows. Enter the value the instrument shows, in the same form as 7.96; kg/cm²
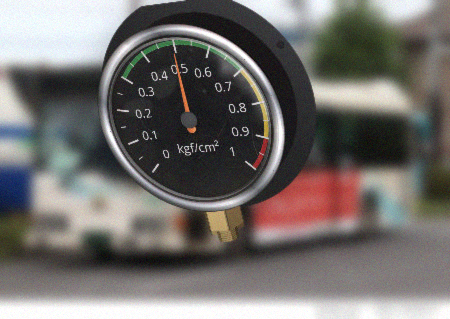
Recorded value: 0.5; kg/cm²
